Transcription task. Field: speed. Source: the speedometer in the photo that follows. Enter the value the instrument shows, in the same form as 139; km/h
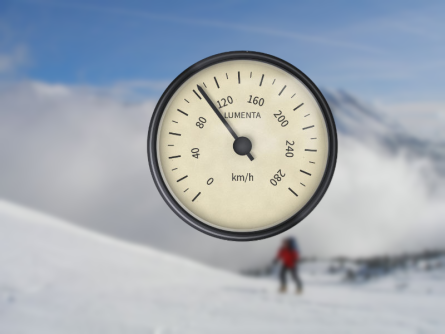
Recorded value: 105; km/h
